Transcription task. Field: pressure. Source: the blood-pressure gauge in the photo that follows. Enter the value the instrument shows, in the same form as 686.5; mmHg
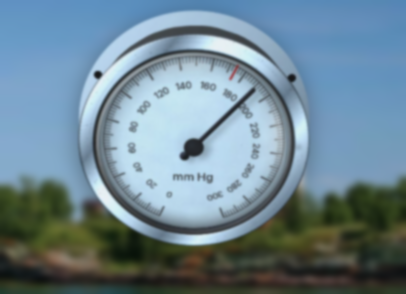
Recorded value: 190; mmHg
